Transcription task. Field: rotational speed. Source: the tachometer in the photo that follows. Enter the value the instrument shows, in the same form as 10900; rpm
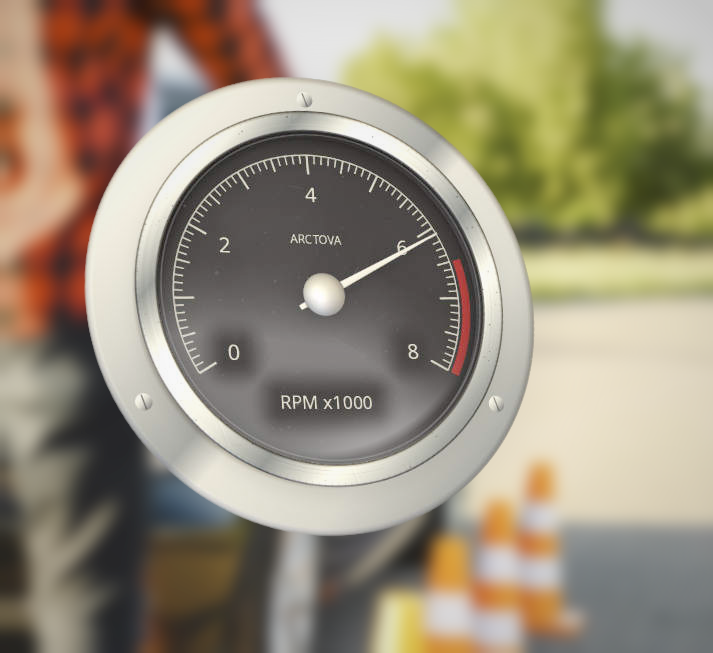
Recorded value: 6100; rpm
